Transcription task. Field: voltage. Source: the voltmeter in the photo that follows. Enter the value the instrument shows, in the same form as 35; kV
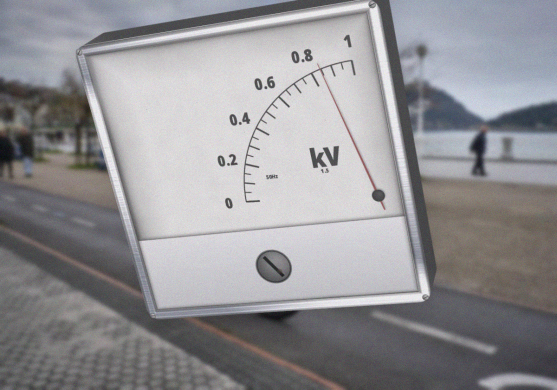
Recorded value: 0.85; kV
